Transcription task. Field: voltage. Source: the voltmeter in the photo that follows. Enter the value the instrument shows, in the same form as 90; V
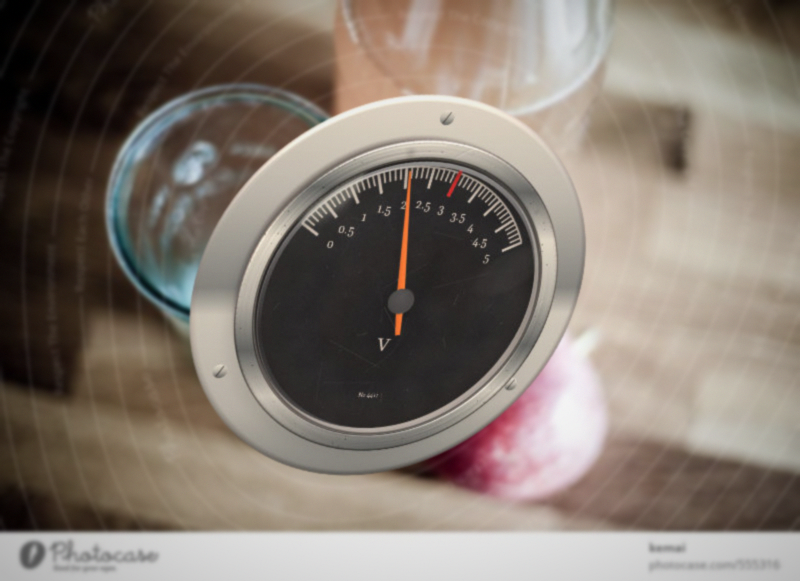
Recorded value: 2; V
